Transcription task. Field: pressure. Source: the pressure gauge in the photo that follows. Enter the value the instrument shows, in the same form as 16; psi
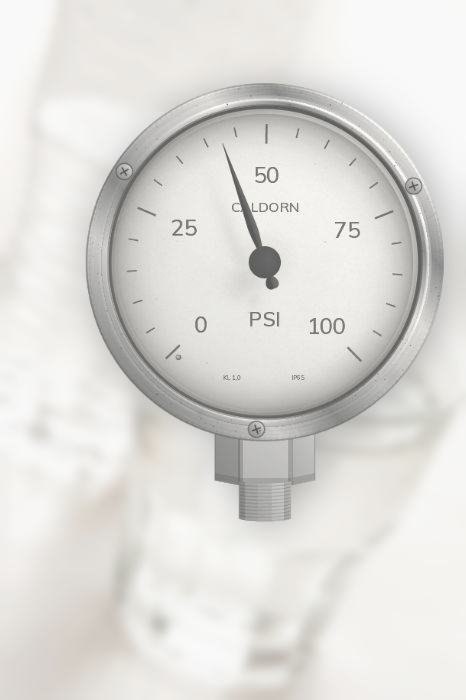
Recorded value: 42.5; psi
